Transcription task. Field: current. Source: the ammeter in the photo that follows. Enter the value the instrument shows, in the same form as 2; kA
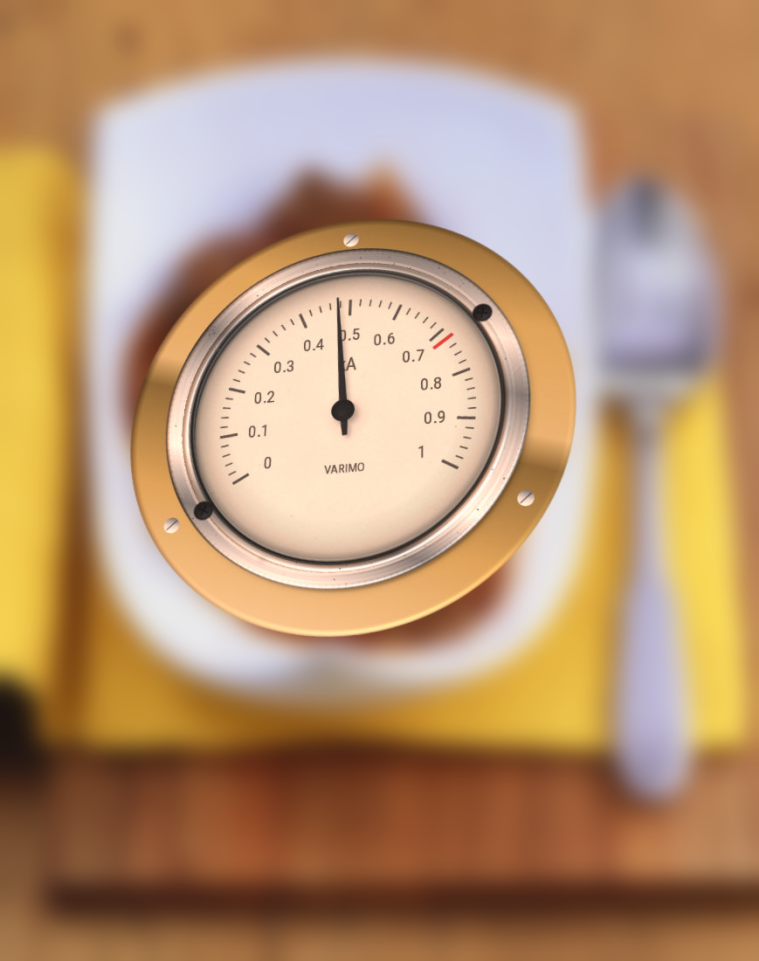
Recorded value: 0.48; kA
